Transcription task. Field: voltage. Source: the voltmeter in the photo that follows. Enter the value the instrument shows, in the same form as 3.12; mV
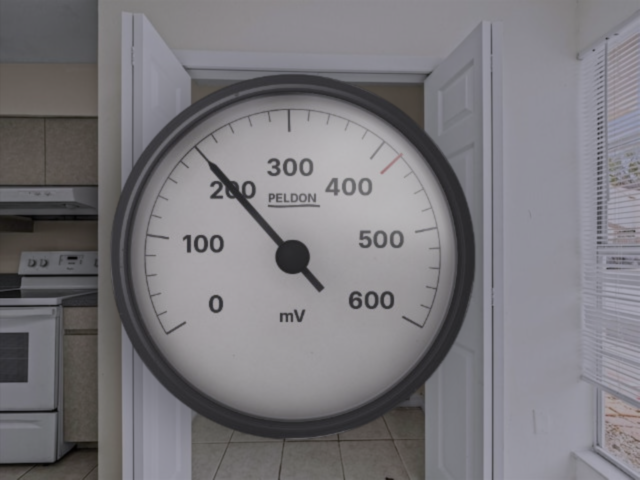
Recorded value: 200; mV
